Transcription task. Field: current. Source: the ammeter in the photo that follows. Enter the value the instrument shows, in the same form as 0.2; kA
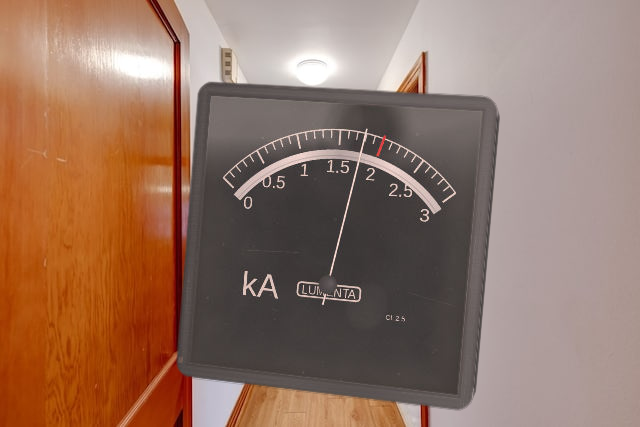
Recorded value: 1.8; kA
